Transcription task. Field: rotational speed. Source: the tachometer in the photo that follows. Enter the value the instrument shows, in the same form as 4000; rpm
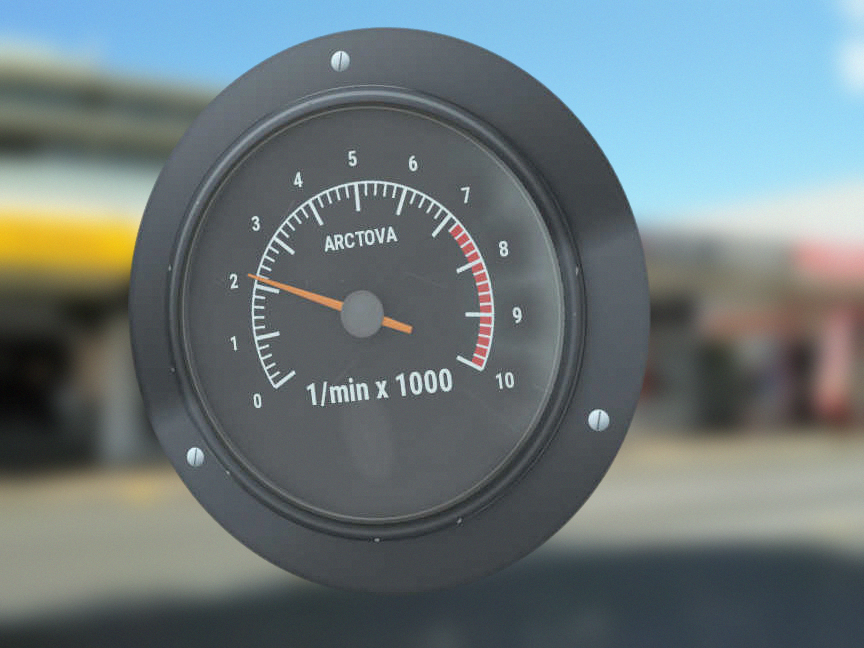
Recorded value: 2200; rpm
